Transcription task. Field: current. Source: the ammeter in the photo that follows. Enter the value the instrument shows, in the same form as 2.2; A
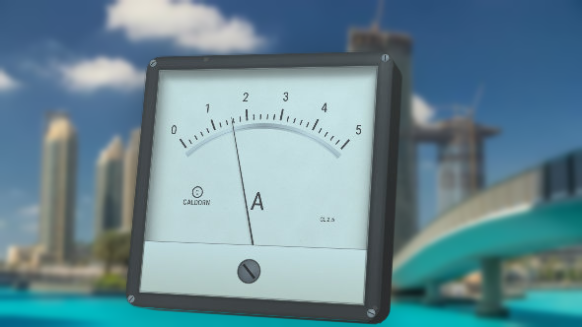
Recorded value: 1.6; A
